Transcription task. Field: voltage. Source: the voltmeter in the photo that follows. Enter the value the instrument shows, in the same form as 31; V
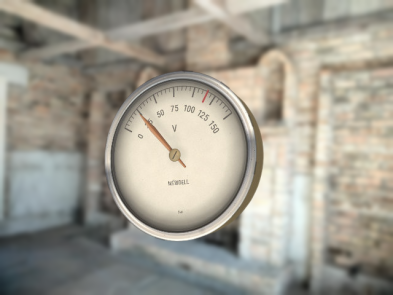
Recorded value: 25; V
